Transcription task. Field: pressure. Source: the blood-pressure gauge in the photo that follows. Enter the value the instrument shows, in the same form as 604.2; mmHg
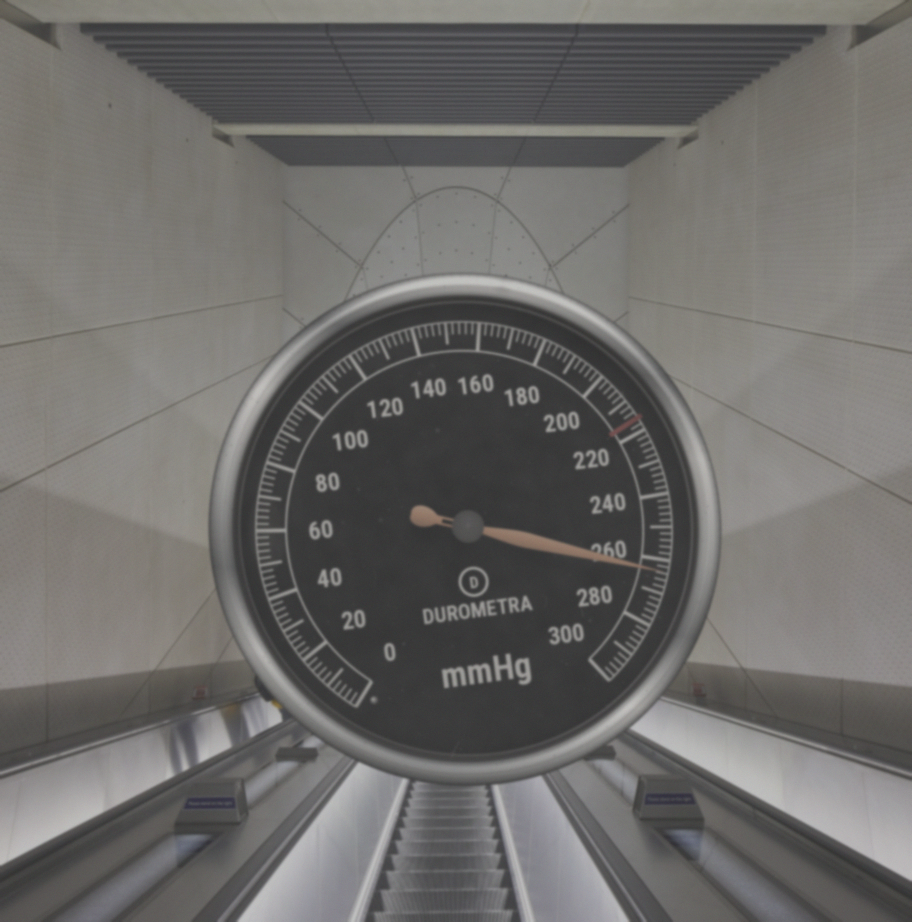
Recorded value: 264; mmHg
